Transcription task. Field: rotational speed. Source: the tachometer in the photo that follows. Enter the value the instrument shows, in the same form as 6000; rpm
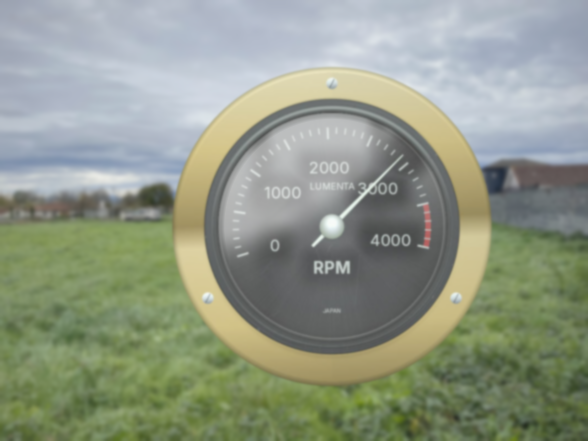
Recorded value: 2900; rpm
